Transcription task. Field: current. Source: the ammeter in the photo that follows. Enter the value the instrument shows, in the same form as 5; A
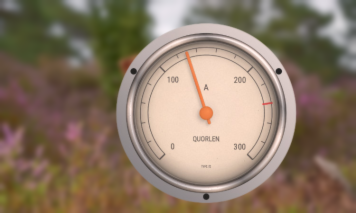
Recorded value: 130; A
